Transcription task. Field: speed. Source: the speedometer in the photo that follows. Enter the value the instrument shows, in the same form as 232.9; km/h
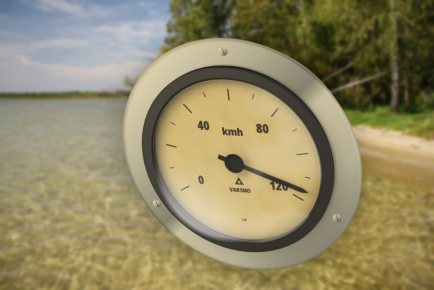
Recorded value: 115; km/h
